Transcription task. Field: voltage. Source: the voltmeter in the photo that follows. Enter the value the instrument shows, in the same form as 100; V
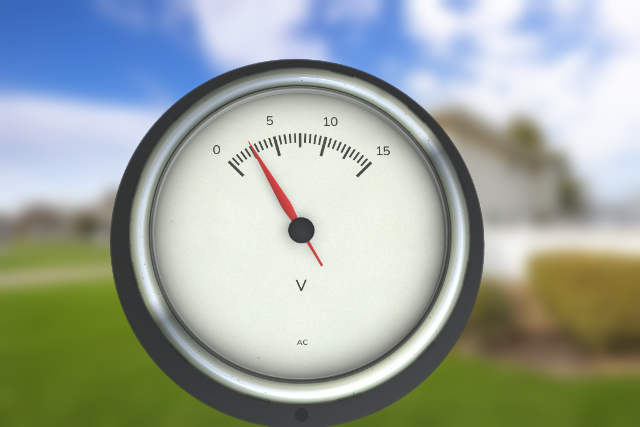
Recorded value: 2.5; V
